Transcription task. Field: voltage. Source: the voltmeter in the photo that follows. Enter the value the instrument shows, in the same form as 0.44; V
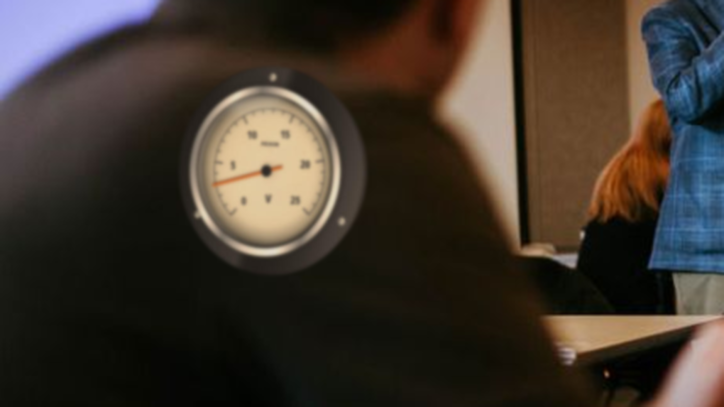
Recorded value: 3; V
